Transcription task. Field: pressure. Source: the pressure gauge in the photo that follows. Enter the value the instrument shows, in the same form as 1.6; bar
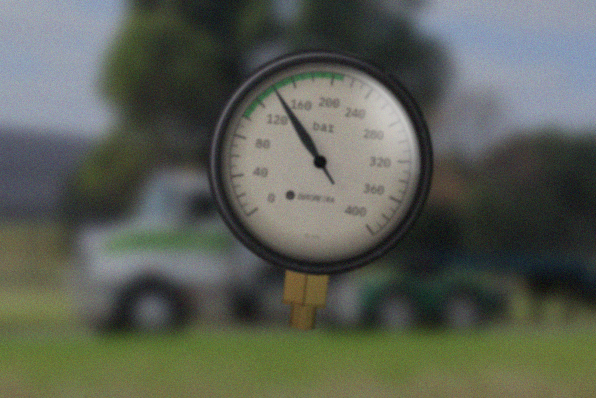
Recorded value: 140; bar
